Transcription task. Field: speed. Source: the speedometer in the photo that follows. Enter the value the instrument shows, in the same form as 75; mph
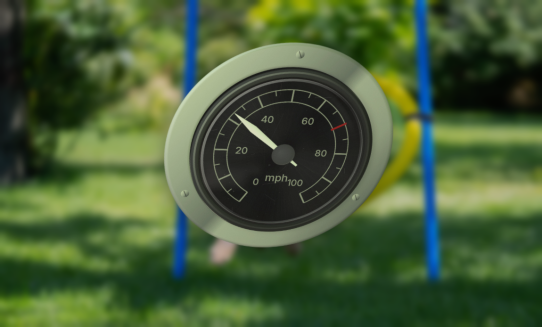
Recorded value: 32.5; mph
